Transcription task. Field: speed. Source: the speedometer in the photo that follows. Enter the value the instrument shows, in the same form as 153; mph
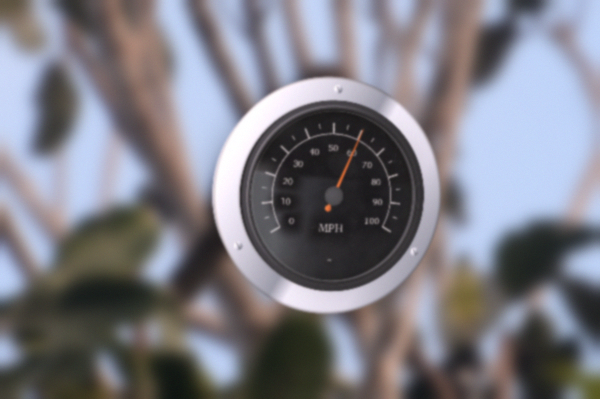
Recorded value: 60; mph
